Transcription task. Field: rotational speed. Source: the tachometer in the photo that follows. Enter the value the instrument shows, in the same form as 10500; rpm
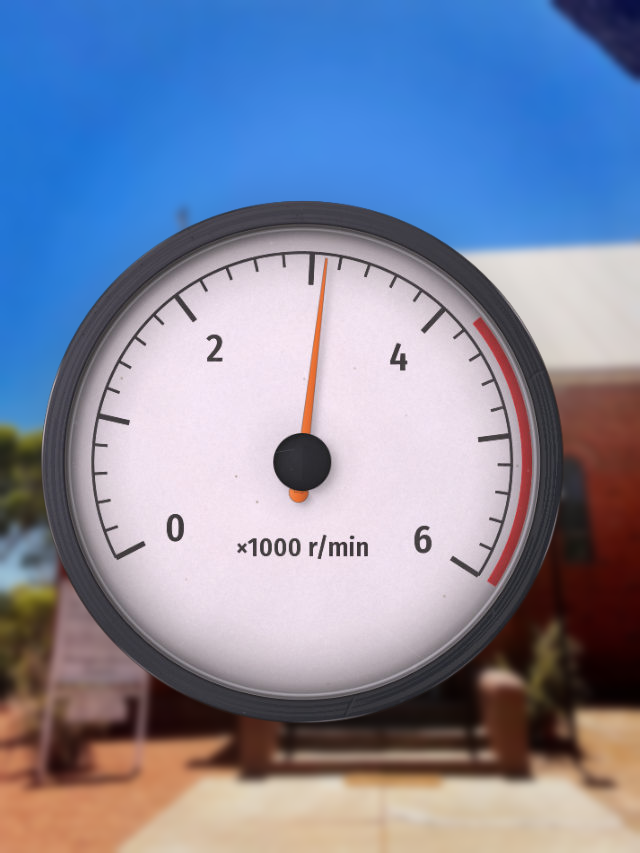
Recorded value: 3100; rpm
